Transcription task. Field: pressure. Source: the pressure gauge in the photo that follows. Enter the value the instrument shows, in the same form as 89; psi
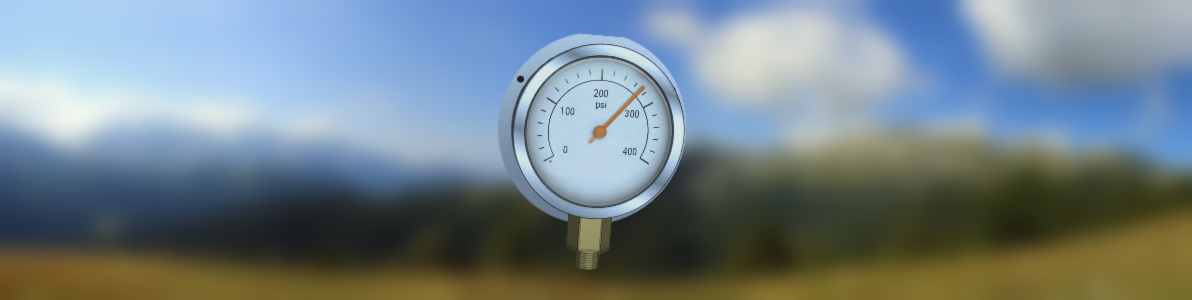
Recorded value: 270; psi
